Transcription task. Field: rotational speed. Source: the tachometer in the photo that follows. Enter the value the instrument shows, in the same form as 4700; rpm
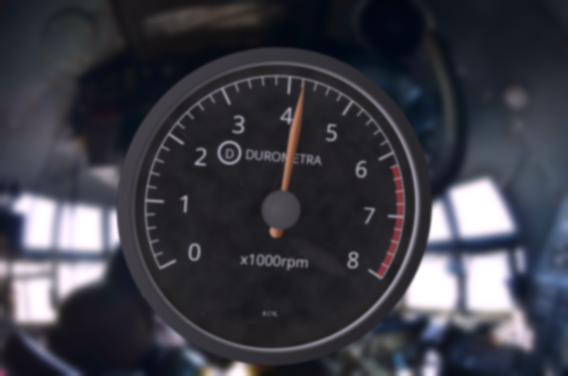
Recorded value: 4200; rpm
